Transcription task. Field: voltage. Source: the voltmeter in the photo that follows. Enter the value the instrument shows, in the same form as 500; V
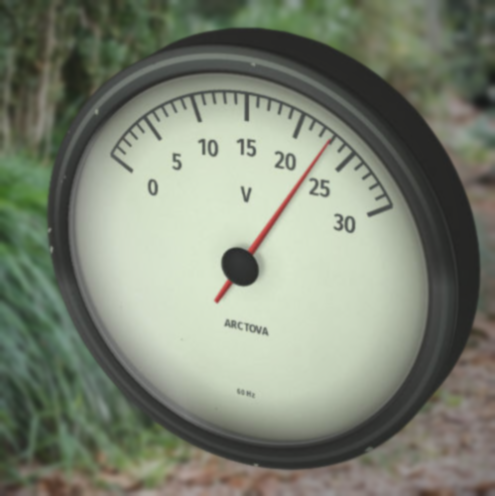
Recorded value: 23; V
